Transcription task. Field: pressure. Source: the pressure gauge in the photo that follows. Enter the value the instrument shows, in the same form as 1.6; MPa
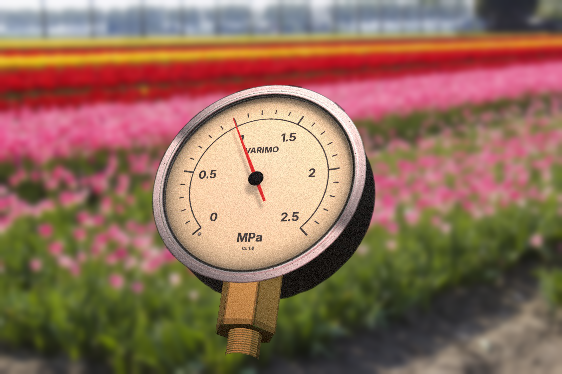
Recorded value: 1; MPa
